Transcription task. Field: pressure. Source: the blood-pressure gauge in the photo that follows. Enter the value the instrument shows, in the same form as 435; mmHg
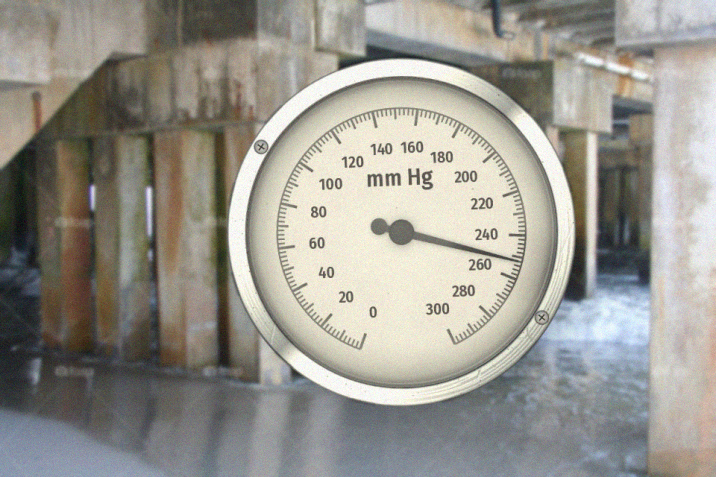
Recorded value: 252; mmHg
